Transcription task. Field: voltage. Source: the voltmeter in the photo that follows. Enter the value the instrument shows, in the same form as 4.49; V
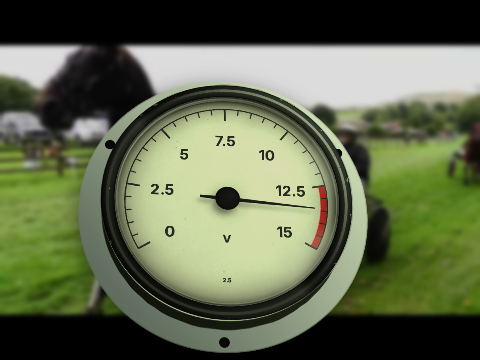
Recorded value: 13.5; V
